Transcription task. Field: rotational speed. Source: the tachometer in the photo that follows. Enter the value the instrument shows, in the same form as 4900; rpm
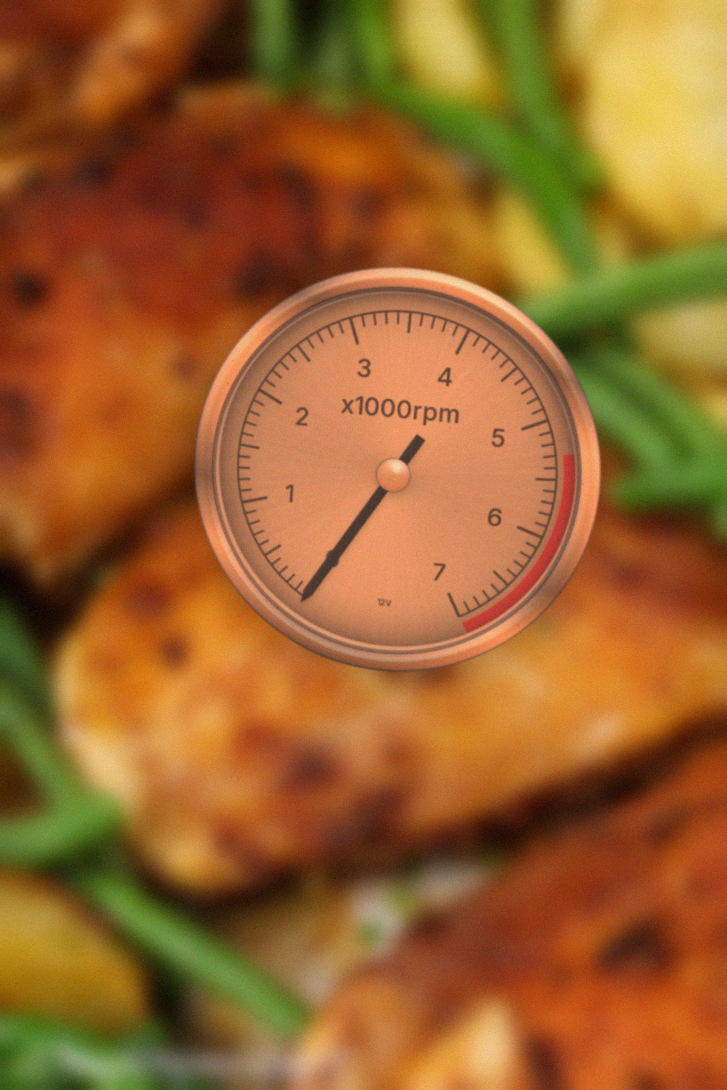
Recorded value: 0; rpm
